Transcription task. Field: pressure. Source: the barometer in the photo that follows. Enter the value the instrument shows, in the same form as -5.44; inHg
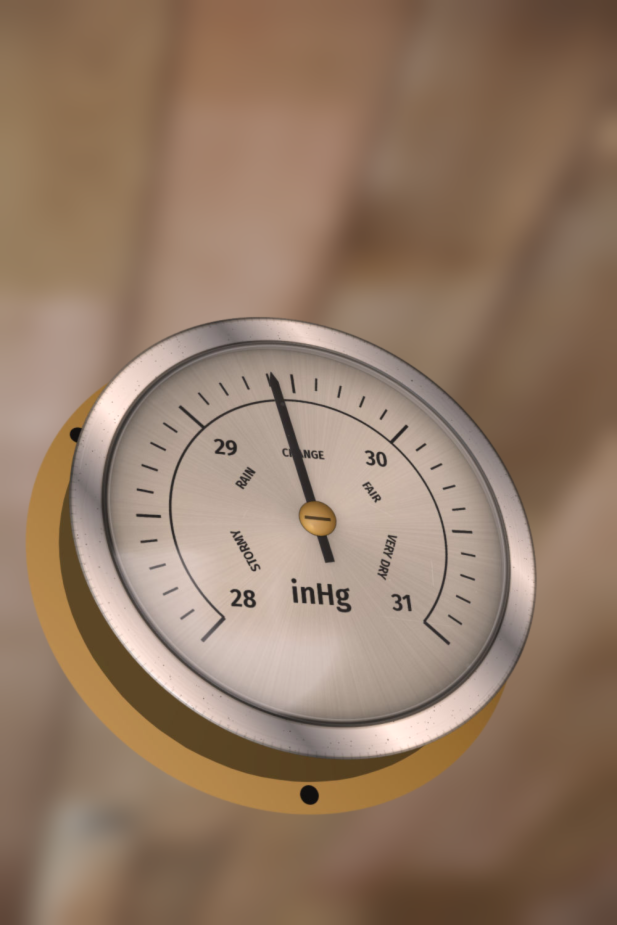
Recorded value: 29.4; inHg
